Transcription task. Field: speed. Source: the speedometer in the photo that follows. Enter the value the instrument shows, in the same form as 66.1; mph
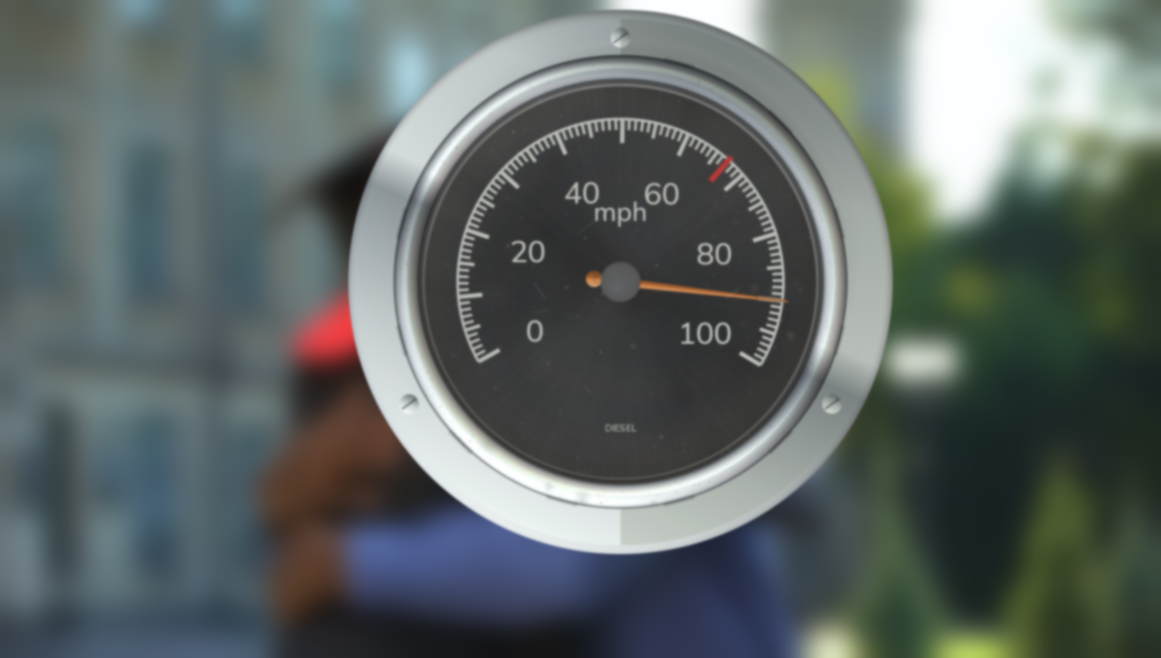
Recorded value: 90; mph
